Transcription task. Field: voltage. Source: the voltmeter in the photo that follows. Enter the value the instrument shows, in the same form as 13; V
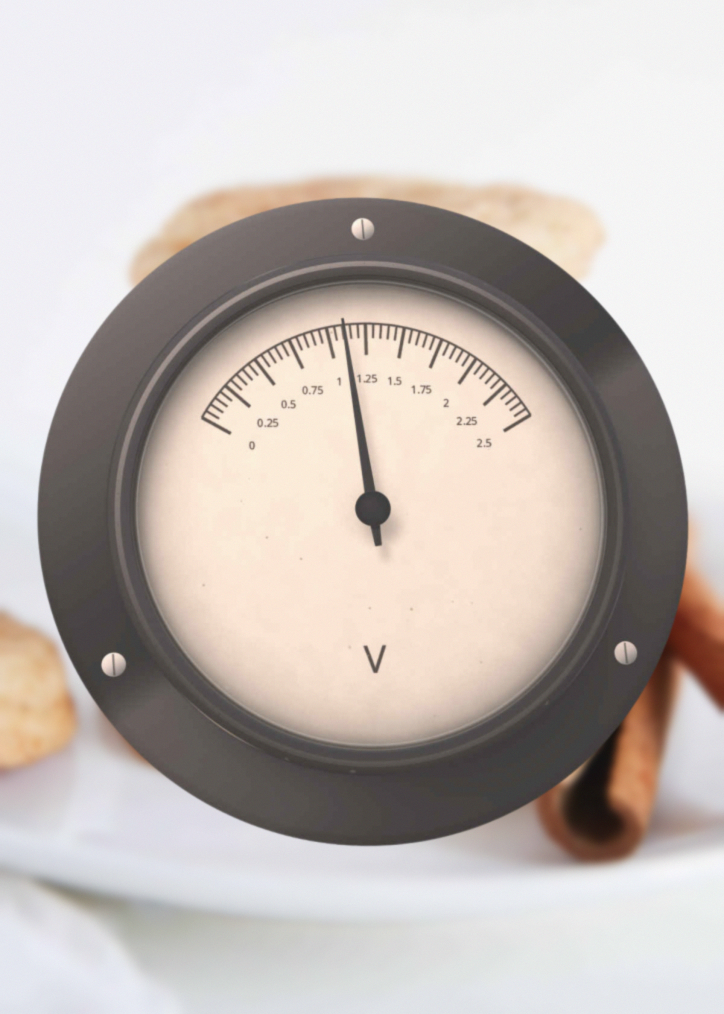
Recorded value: 1.1; V
